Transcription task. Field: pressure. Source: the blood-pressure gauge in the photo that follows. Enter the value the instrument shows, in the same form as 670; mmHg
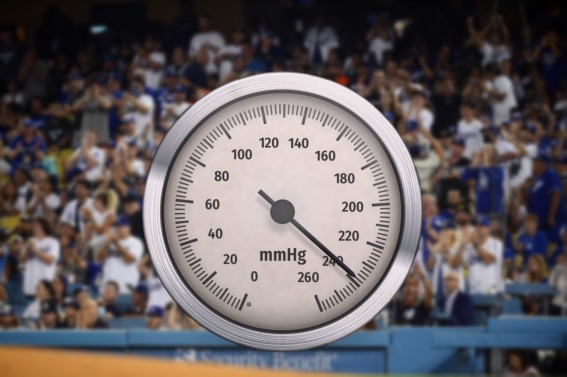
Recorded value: 238; mmHg
